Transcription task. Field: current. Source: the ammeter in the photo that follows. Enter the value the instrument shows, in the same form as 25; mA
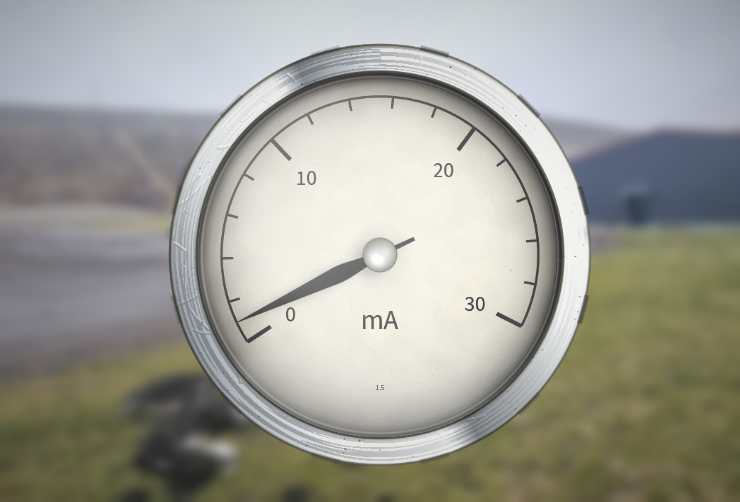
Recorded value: 1; mA
